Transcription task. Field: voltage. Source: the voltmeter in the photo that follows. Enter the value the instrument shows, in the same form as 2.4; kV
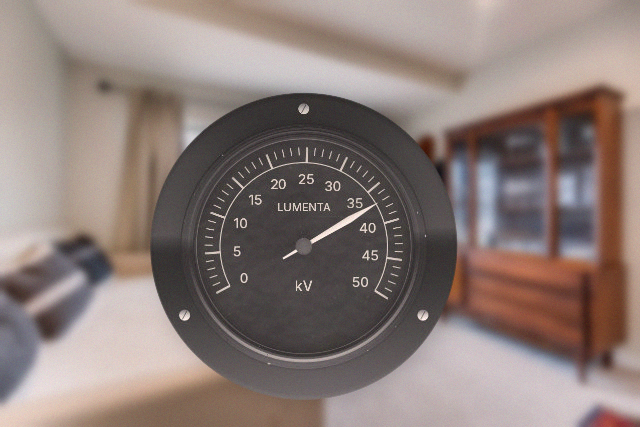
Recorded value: 37; kV
